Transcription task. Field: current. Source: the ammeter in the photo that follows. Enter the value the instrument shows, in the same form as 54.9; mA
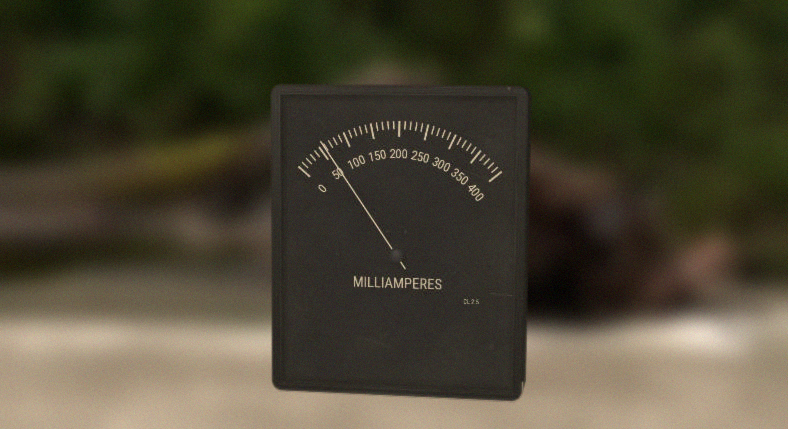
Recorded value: 60; mA
